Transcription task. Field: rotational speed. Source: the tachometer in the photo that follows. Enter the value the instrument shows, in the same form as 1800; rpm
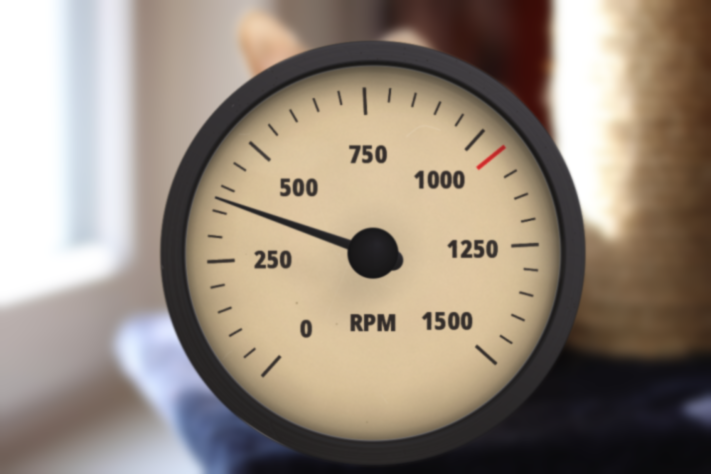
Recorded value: 375; rpm
